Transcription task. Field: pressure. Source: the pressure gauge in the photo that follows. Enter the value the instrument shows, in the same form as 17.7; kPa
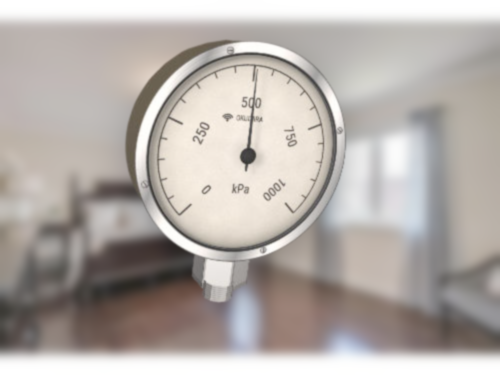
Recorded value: 500; kPa
